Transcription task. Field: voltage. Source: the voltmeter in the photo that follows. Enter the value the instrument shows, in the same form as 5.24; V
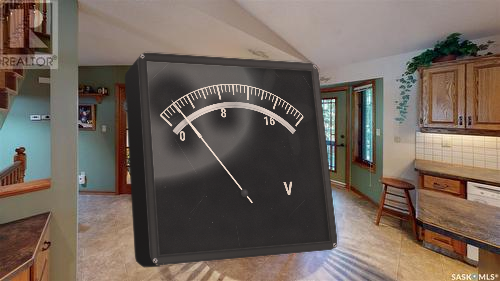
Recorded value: 2; V
